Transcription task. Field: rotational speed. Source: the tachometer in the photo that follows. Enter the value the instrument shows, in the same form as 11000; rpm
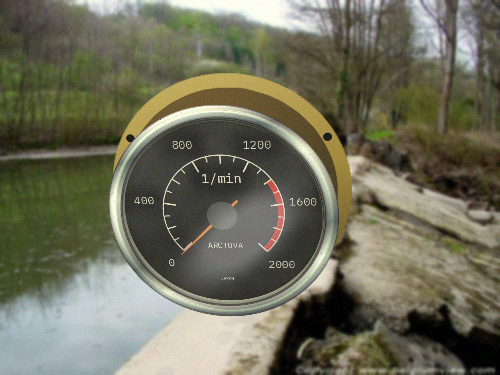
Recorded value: 0; rpm
